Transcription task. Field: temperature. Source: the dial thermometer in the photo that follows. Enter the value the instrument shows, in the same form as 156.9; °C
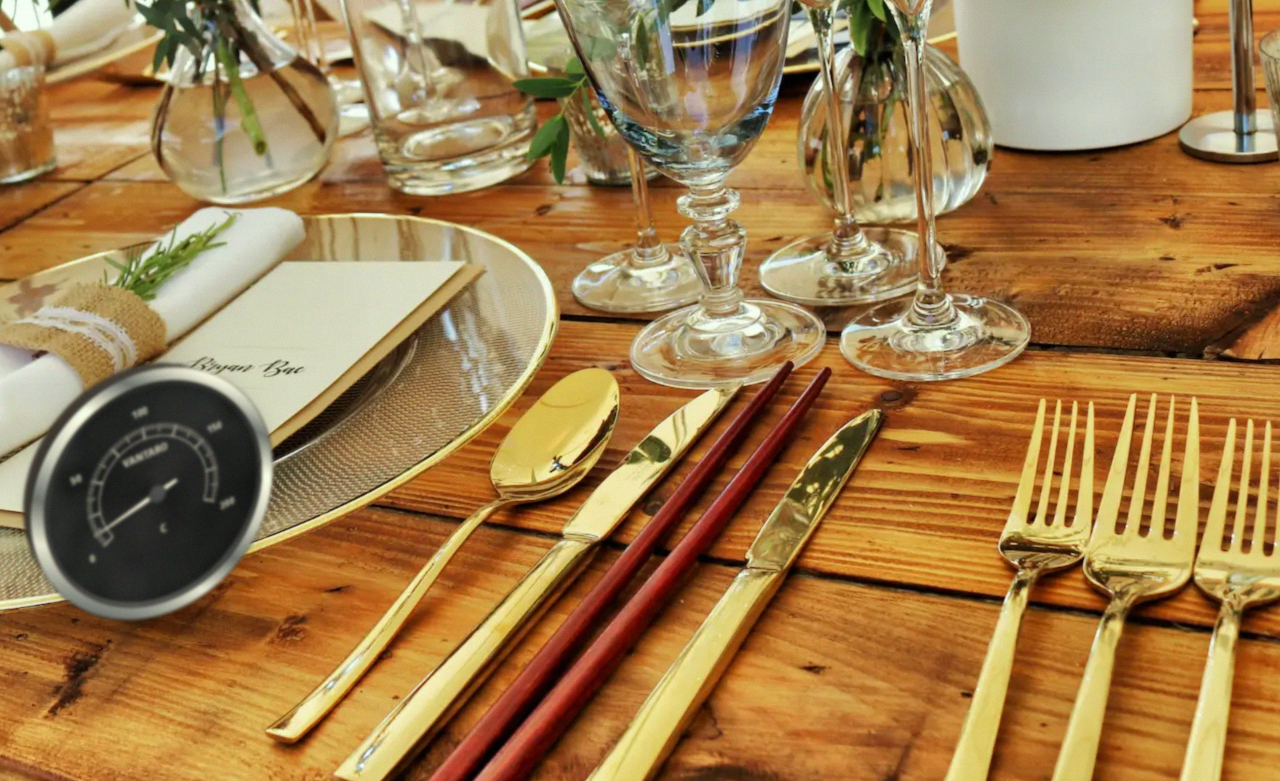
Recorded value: 12.5; °C
